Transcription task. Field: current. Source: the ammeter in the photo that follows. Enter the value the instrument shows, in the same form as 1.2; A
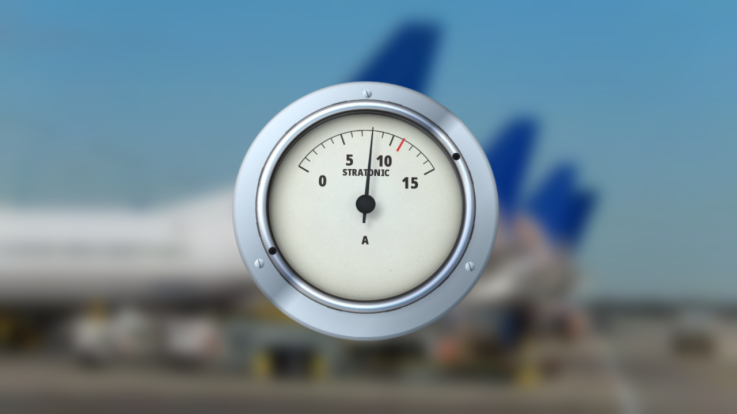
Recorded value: 8; A
